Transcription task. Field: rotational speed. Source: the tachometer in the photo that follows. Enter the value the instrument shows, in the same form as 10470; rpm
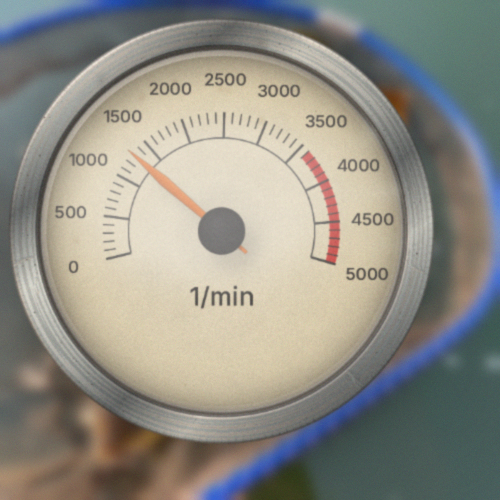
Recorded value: 1300; rpm
